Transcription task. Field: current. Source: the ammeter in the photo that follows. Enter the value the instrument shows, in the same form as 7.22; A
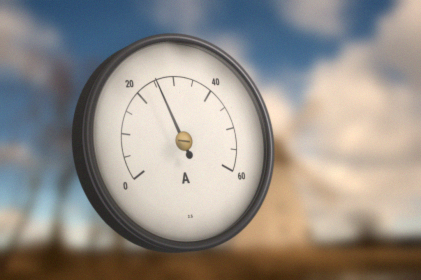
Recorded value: 25; A
